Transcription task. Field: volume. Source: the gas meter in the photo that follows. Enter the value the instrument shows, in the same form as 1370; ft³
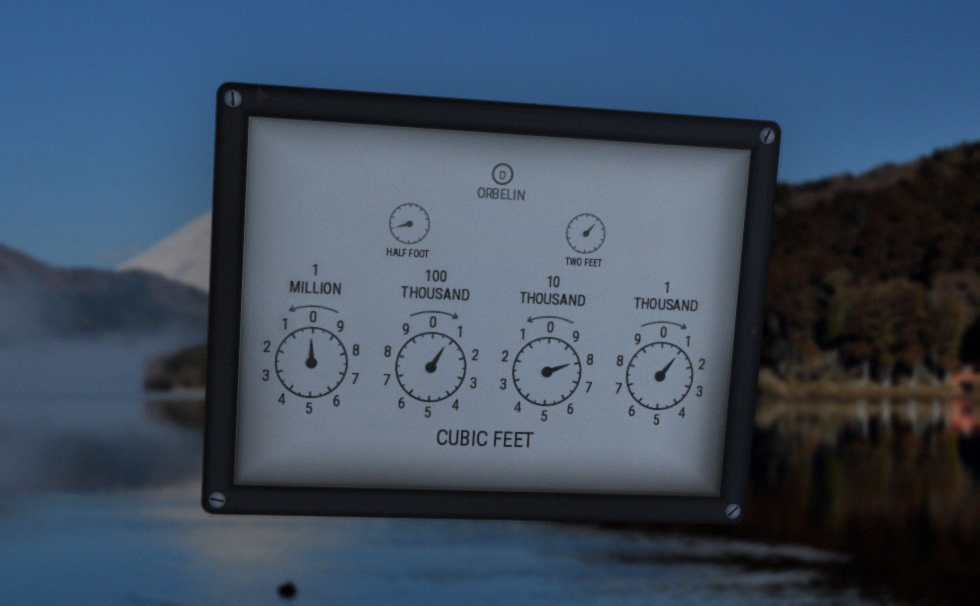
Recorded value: 8100; ft³
